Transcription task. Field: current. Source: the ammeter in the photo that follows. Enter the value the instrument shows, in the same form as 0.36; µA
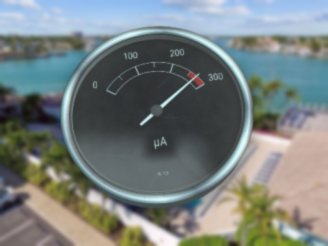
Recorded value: 275; µA
